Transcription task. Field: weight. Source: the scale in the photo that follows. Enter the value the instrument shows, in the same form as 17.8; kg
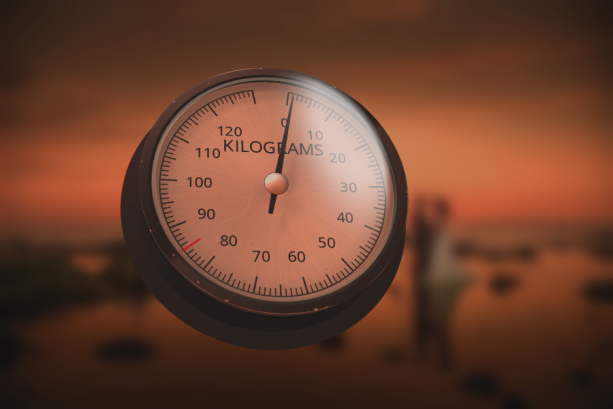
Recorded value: 1; kg
